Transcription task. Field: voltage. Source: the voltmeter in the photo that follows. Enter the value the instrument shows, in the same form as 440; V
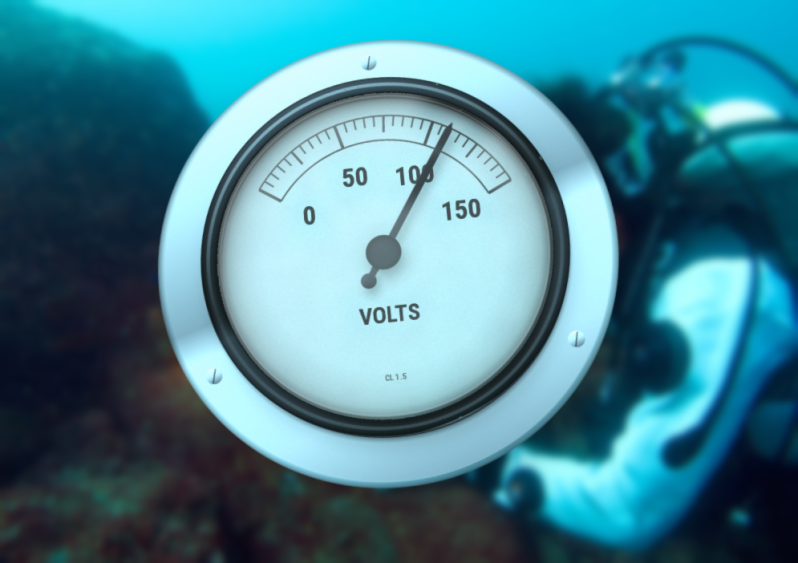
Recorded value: 110; V
